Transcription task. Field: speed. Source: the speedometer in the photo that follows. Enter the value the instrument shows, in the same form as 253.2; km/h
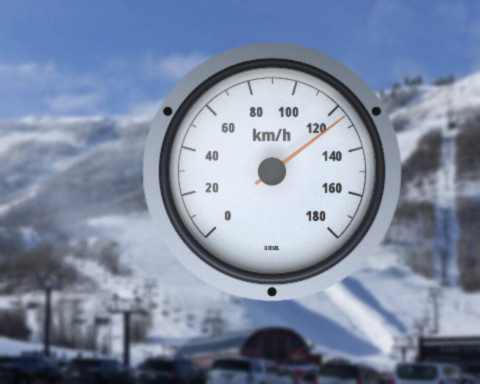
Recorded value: 125; km/h
